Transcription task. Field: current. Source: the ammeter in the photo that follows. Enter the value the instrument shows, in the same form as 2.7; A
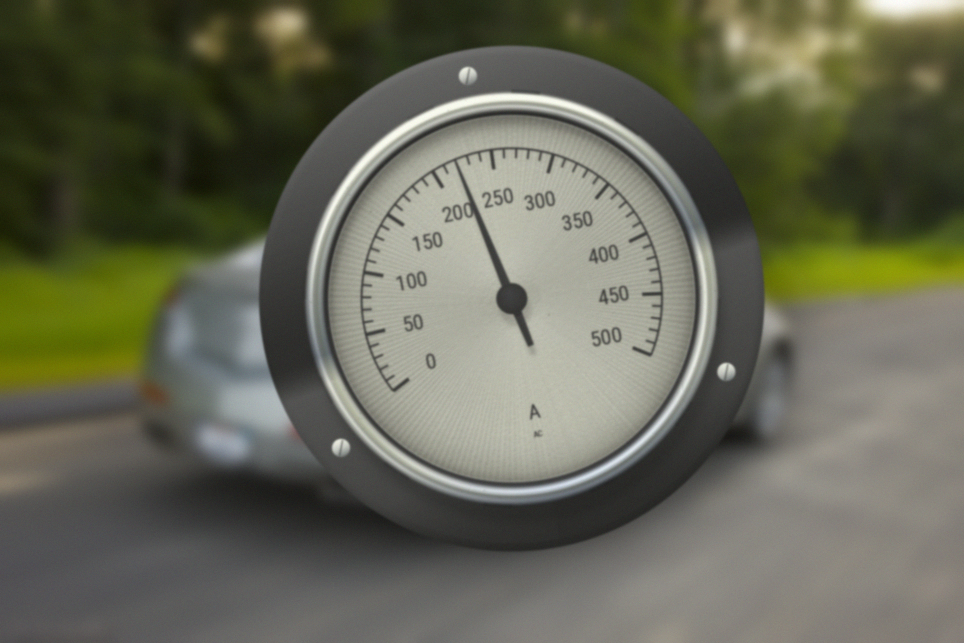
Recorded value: 220; A
